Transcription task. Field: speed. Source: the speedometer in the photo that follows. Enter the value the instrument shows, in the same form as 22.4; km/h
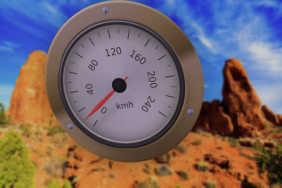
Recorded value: 10; km/h
